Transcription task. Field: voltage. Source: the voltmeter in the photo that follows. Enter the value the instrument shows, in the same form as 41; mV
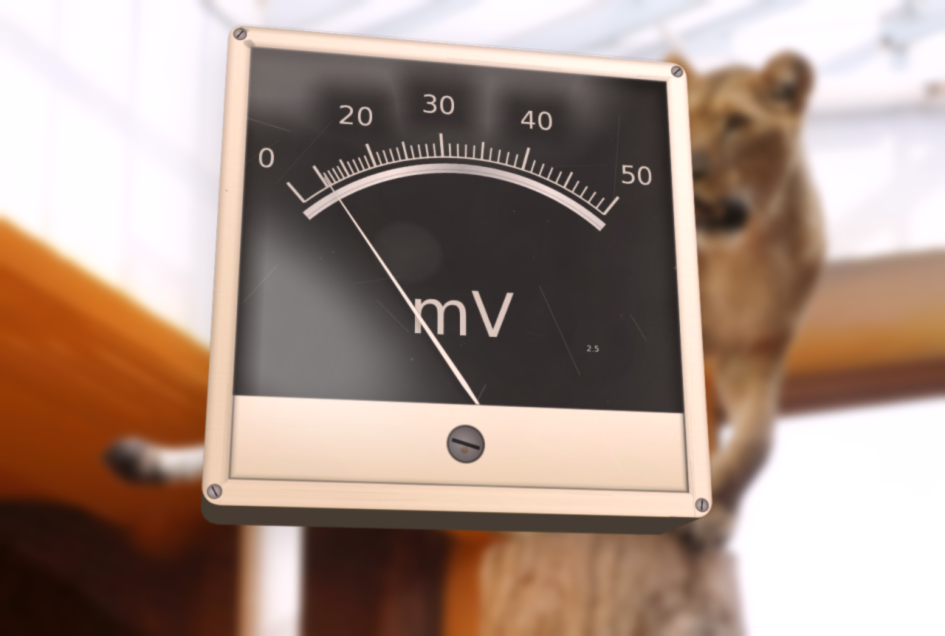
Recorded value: 10; mV
